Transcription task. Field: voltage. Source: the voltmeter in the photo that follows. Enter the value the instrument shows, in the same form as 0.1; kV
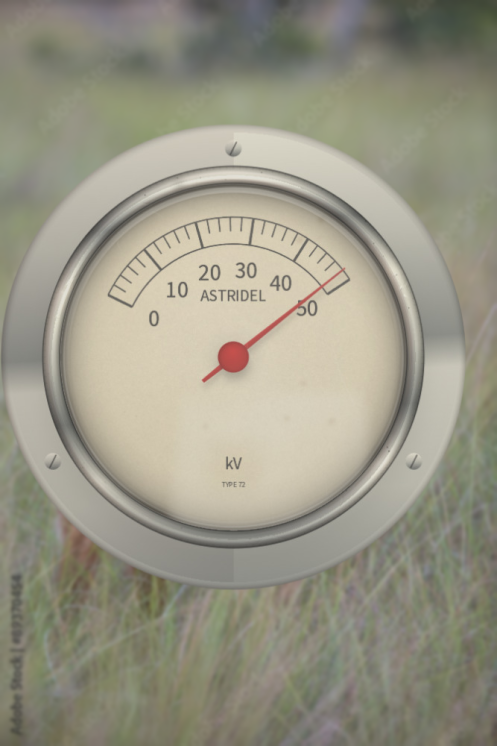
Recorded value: 48; kV
